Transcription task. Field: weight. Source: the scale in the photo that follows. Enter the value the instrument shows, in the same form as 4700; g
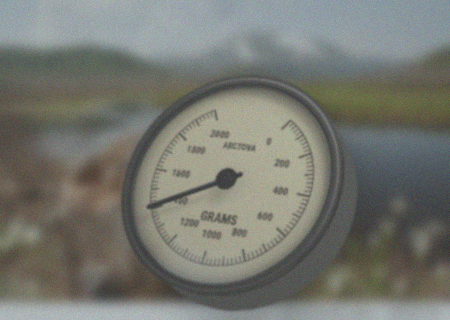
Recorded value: 1400; g
